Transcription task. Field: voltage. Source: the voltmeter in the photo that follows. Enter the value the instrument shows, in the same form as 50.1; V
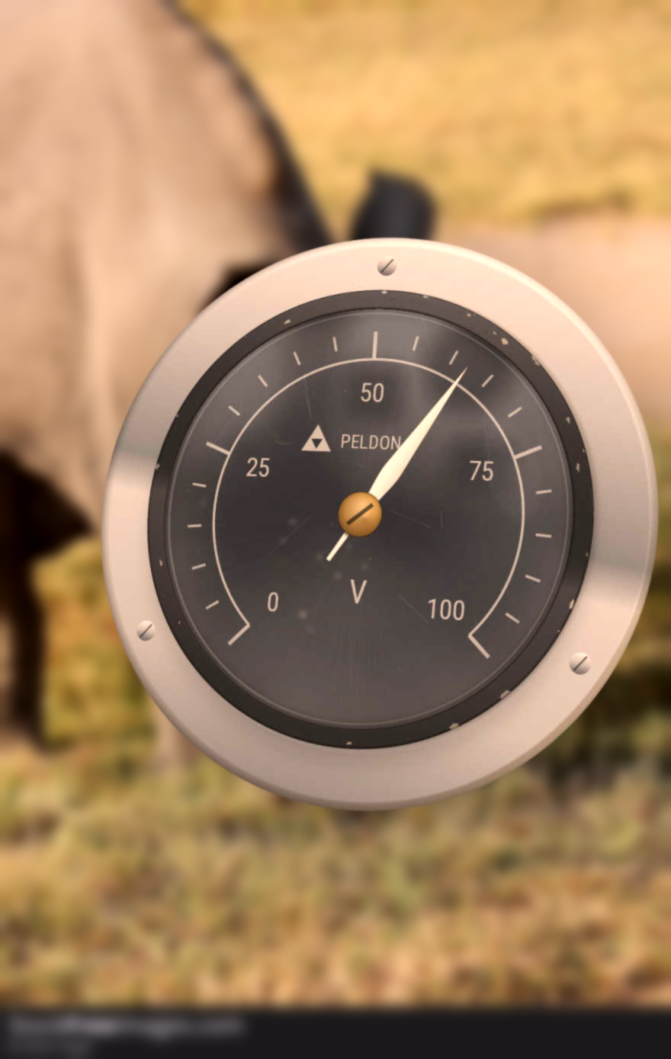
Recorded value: 62.5; V
